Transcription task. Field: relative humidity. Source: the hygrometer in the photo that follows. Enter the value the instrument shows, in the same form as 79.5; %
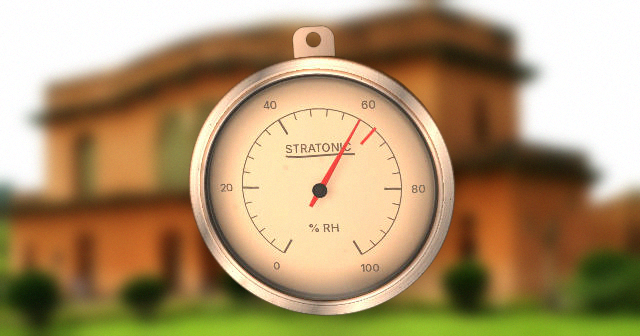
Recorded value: 60; %
